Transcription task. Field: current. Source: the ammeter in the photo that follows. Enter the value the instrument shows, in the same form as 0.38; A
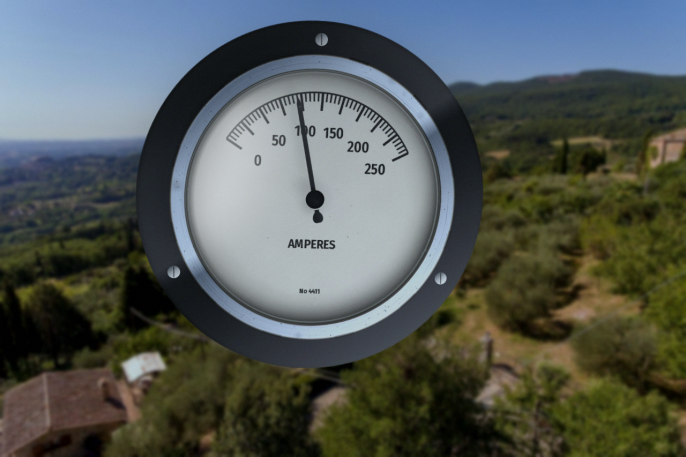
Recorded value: 95; A
